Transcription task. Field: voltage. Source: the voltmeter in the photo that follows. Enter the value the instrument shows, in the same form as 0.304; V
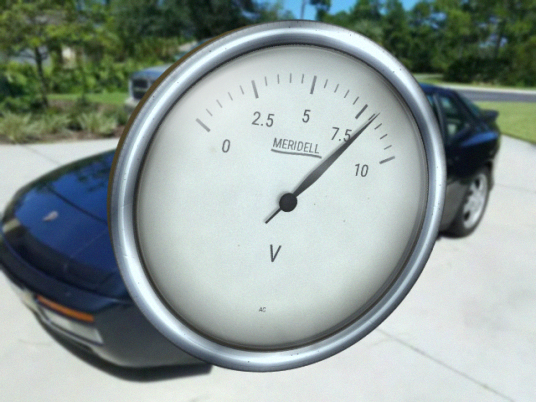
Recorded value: 8; V
